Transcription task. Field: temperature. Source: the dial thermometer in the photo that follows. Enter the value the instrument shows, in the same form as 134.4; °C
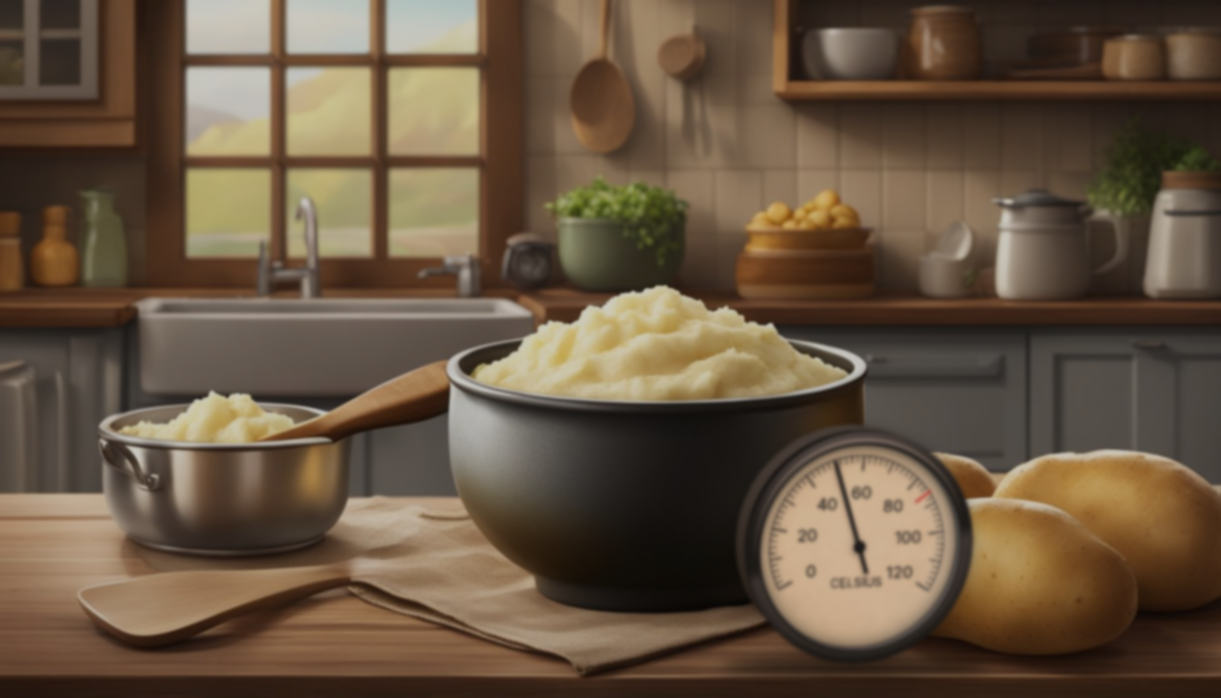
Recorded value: 50; °C
